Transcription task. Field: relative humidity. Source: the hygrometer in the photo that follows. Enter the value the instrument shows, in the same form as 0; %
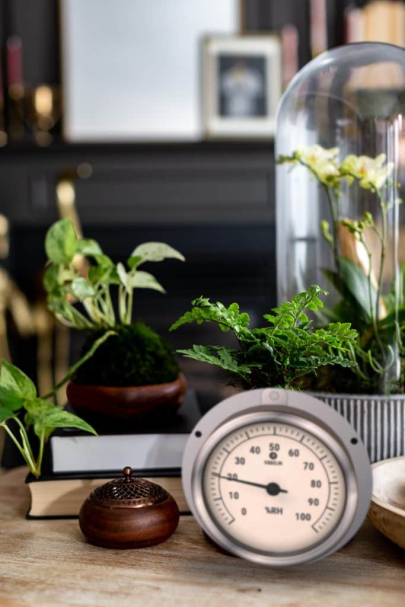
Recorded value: 20; %
